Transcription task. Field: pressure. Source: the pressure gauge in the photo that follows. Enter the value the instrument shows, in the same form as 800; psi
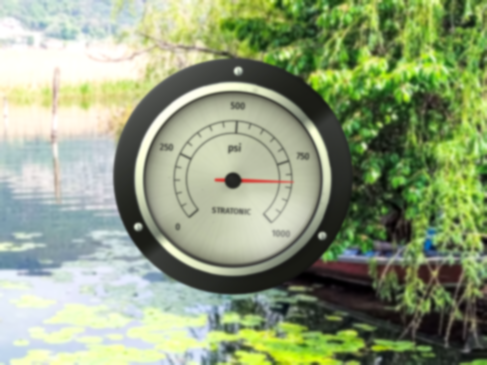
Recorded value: 825; psi
